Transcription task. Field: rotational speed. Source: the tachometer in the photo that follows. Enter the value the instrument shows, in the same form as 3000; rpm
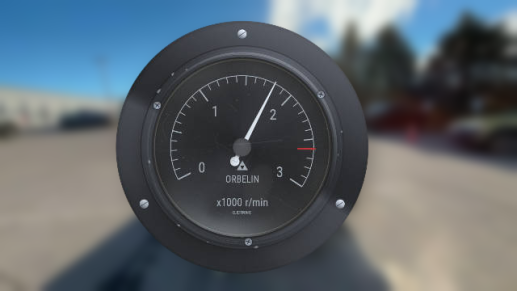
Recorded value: 1800; rpm
